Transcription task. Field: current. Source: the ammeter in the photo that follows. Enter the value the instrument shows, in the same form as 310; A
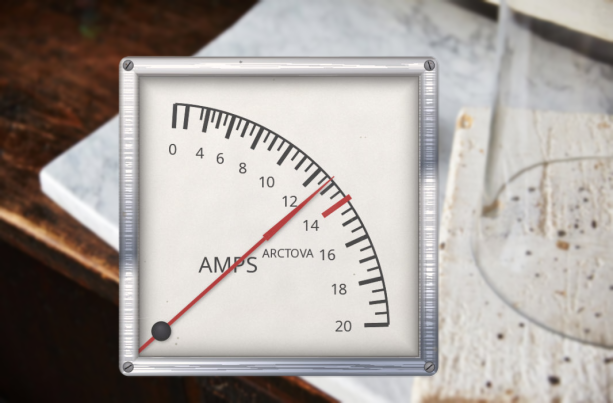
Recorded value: 12.75; A
